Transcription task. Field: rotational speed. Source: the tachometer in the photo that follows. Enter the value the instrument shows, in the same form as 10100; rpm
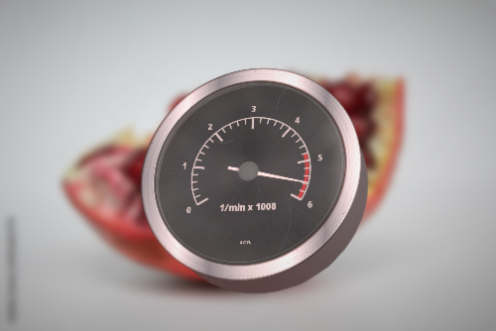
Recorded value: 5600; rpm
